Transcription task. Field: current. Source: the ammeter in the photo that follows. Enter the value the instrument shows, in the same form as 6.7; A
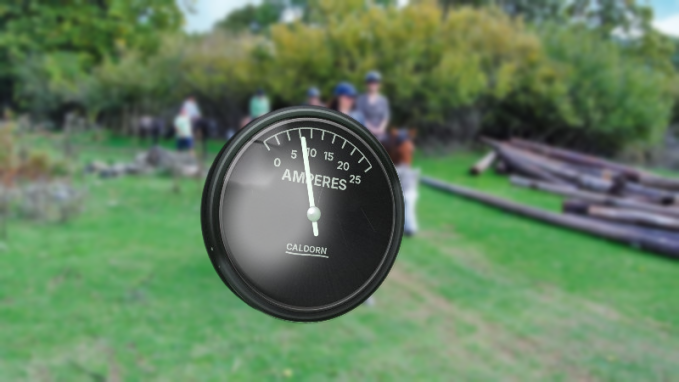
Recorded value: 7.5; A
